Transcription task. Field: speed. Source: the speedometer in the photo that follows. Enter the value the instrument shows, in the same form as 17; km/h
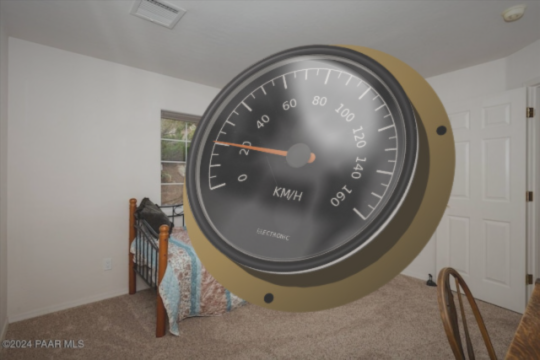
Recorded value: 20; km/h
